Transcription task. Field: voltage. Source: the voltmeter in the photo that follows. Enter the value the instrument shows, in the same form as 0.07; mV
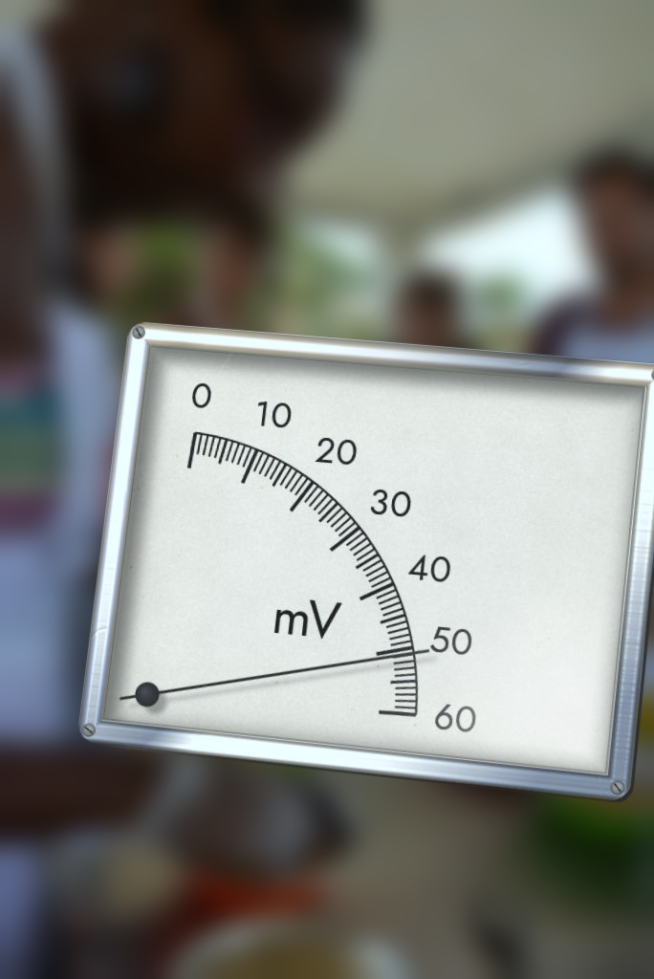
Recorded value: 51; mV
